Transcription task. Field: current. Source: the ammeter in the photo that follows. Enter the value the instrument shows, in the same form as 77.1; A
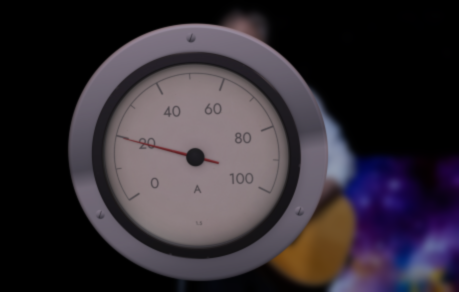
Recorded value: 20; A
